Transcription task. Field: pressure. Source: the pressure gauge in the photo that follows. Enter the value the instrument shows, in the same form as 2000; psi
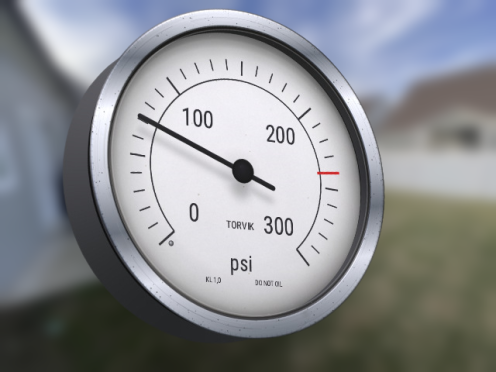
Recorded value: 70; psi
